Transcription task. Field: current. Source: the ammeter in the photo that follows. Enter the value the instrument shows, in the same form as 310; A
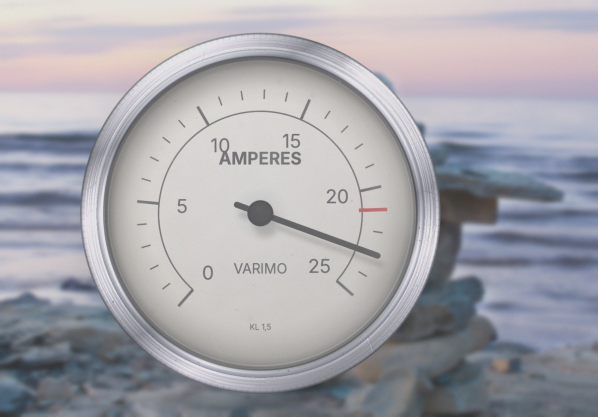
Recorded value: 23; A
